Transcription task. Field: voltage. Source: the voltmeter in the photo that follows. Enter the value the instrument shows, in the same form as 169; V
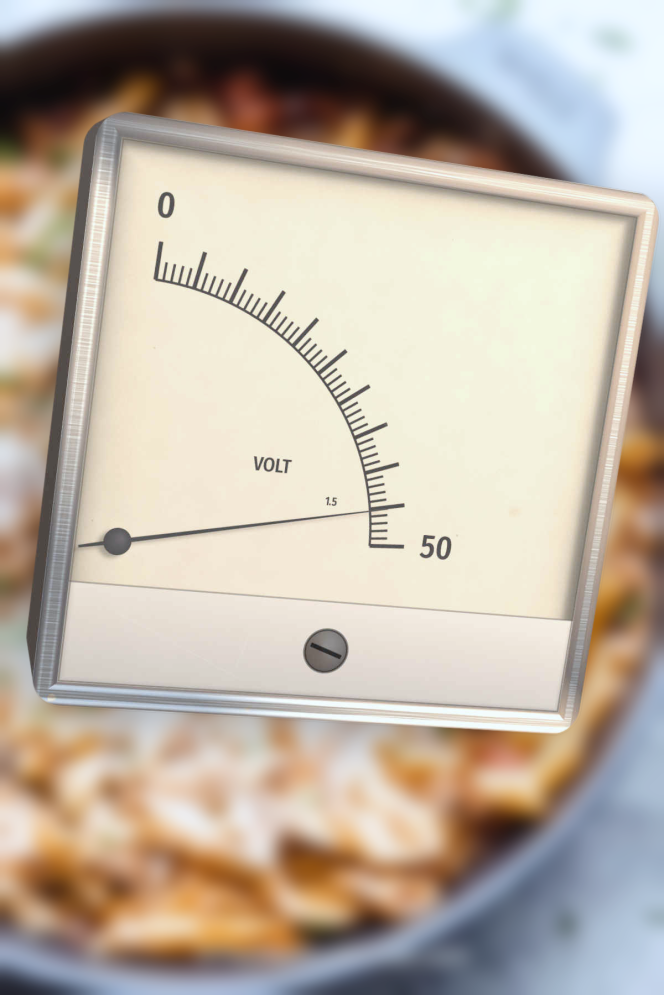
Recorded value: 45; V
